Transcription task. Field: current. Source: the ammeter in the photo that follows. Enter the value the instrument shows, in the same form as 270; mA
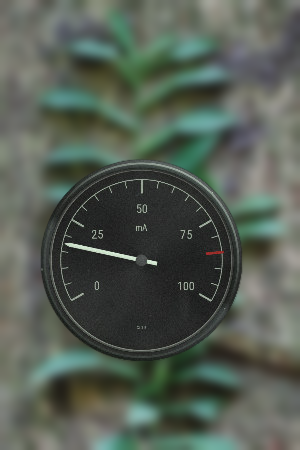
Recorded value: 17.5; mA
